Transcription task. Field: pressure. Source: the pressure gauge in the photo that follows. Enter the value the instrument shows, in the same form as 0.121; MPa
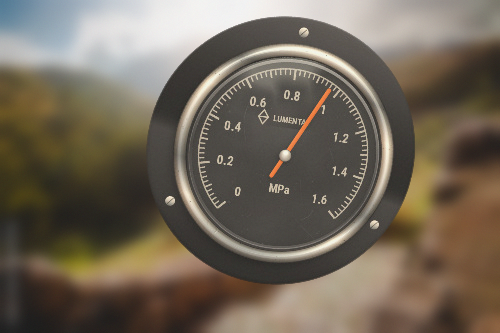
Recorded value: 0.96; MPa
